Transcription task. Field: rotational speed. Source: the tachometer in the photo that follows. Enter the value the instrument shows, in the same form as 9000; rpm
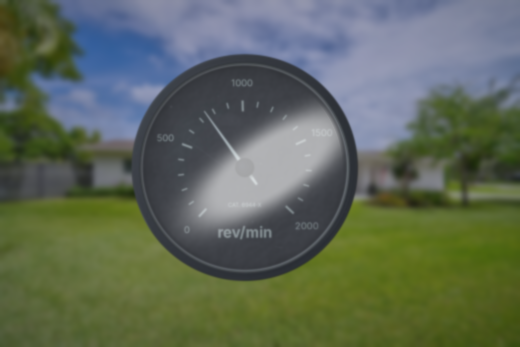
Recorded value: 750; rpm
